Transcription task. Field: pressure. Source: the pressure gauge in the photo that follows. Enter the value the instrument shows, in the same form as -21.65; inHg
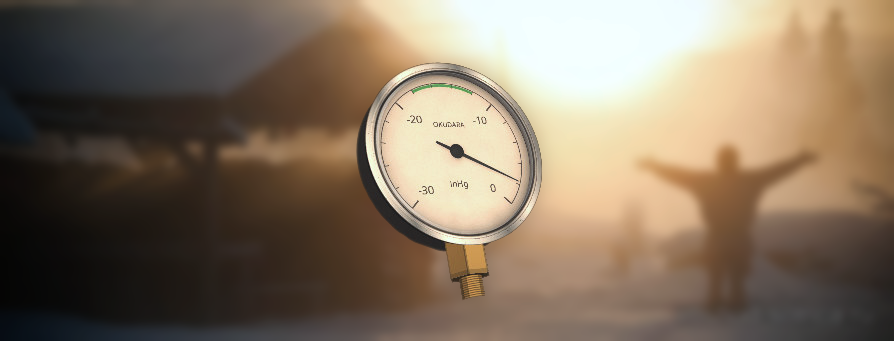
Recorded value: -2; inHg
